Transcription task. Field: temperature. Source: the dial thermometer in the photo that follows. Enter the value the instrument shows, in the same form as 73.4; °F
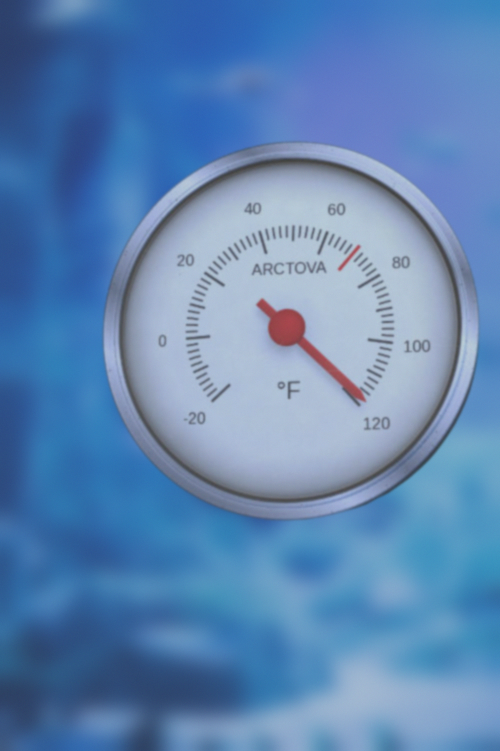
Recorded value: 118; °F
